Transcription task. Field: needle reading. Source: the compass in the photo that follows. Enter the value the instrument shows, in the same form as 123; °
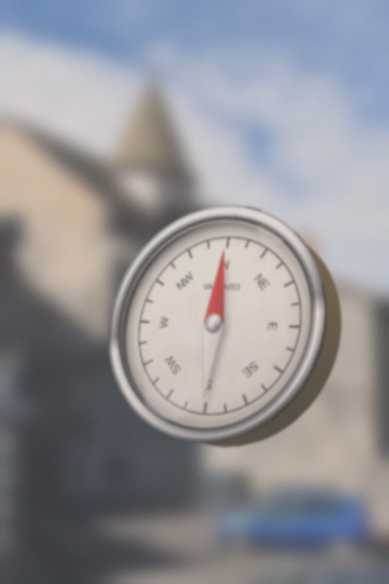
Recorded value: 0; °
